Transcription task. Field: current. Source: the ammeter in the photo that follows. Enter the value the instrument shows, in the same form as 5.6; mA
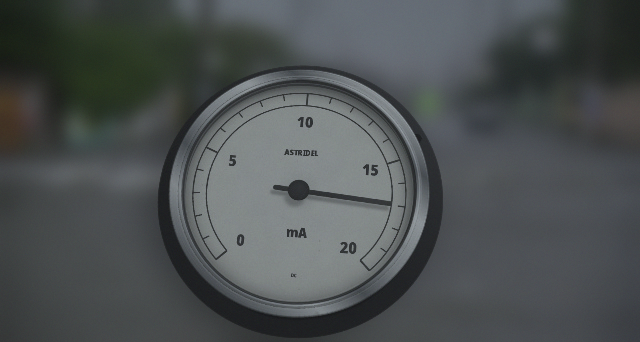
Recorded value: 17; mA
